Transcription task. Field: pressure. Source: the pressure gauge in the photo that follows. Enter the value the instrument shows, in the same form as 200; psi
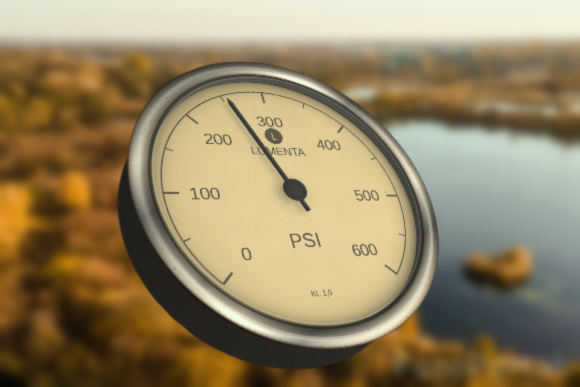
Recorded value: 250; psi
